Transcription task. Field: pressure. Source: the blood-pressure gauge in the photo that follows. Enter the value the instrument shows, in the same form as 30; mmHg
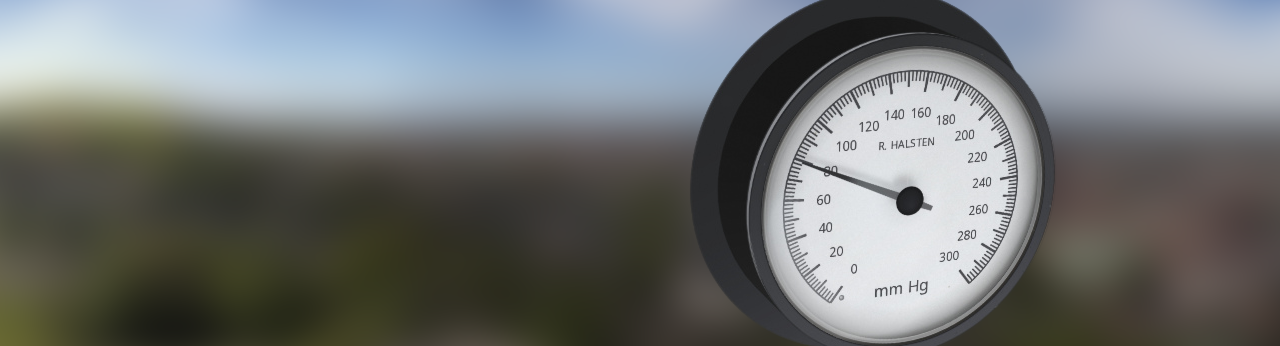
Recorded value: 80; mmHg
